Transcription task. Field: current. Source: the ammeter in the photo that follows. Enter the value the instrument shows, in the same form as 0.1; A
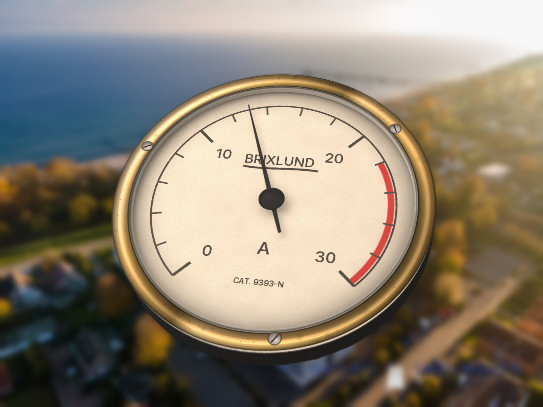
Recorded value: 13; A
